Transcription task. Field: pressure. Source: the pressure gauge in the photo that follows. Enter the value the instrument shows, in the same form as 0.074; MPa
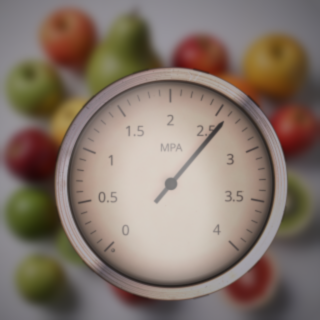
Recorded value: 2.6; MPa
